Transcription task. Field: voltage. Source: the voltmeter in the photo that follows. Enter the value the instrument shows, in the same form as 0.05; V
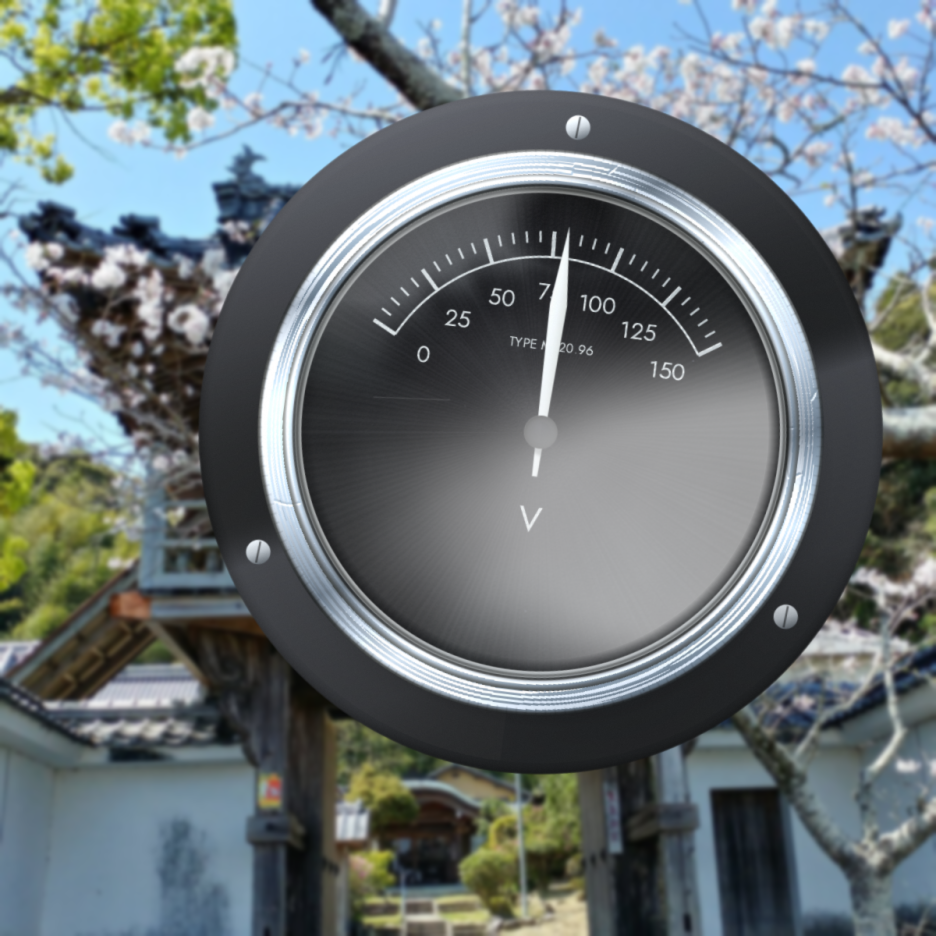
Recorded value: 80; V
